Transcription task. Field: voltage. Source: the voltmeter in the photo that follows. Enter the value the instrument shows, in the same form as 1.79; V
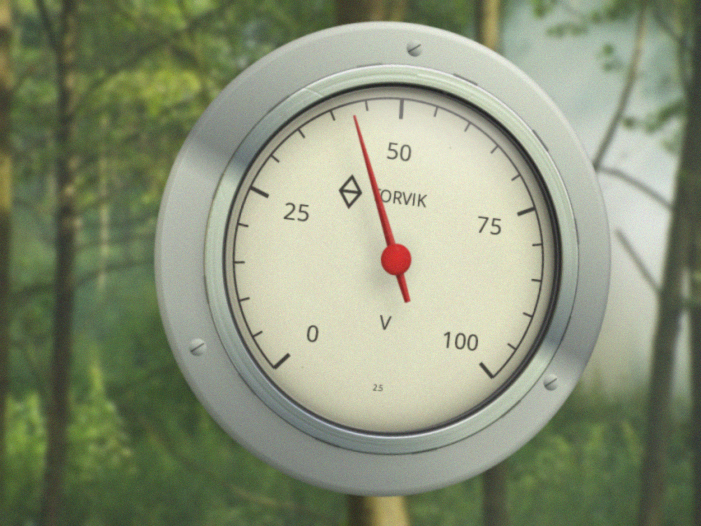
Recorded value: 42.5; V
